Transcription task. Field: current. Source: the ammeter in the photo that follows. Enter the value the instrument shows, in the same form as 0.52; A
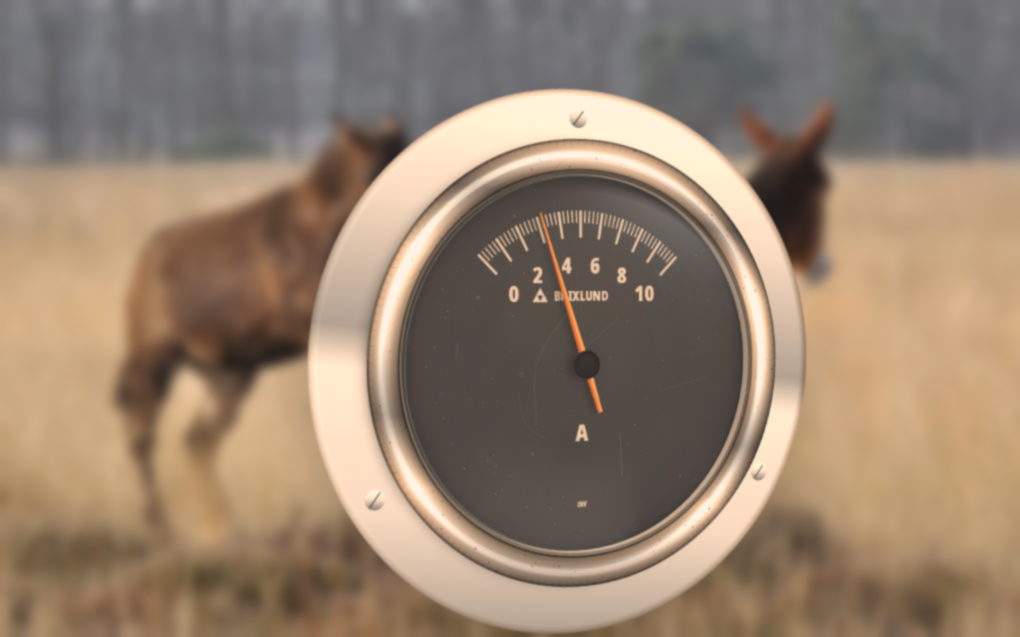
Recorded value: 3; A
